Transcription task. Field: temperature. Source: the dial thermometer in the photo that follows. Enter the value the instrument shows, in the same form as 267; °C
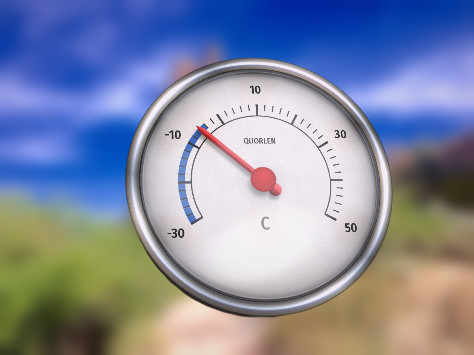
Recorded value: -6; °C
